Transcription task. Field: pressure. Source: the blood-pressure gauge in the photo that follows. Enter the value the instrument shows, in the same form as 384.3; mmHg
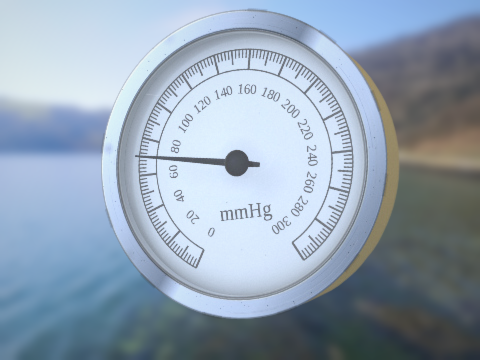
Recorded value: 70; mmHg
